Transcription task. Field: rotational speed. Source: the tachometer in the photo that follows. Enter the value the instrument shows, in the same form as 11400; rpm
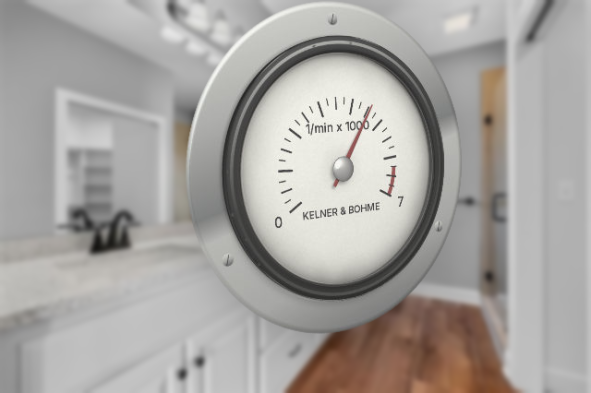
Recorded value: 4500; rpm
